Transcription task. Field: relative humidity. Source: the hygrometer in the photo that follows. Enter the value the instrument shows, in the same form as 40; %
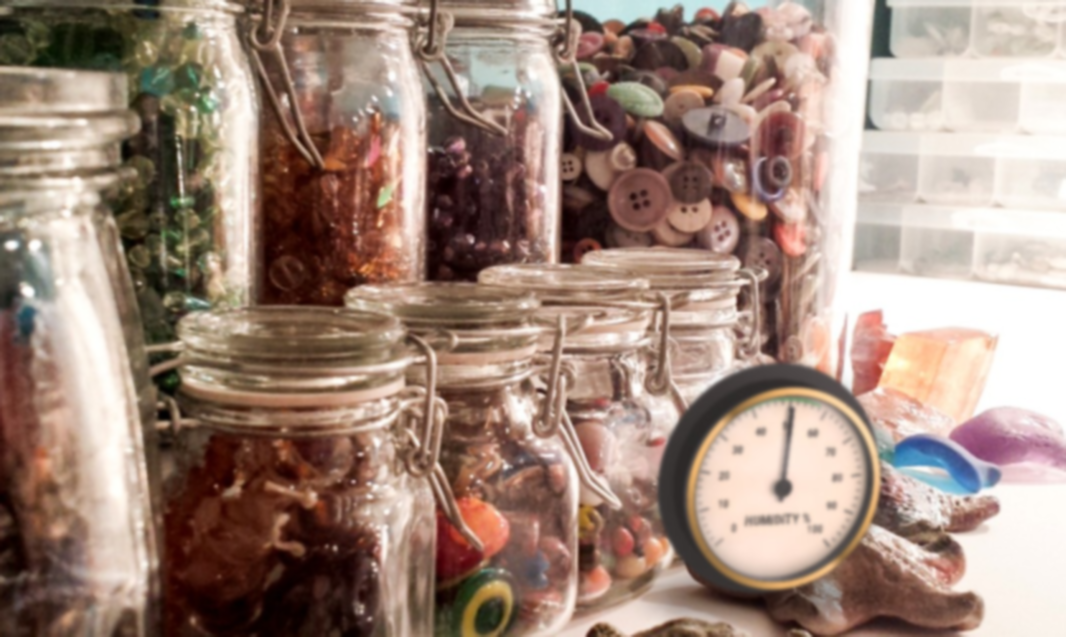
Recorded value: 50; %
